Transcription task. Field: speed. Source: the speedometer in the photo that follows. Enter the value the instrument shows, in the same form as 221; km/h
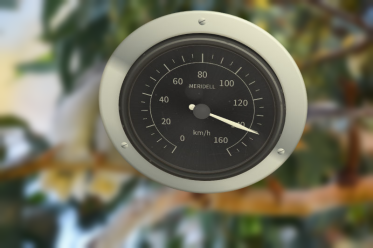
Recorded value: 140; km/h
